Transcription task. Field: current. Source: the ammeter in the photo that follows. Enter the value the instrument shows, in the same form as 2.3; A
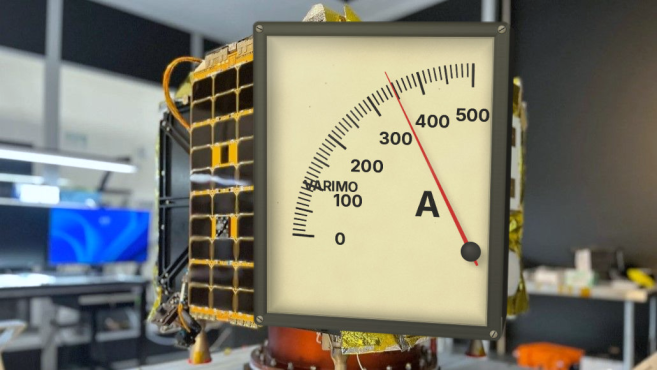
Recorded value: 350; A
